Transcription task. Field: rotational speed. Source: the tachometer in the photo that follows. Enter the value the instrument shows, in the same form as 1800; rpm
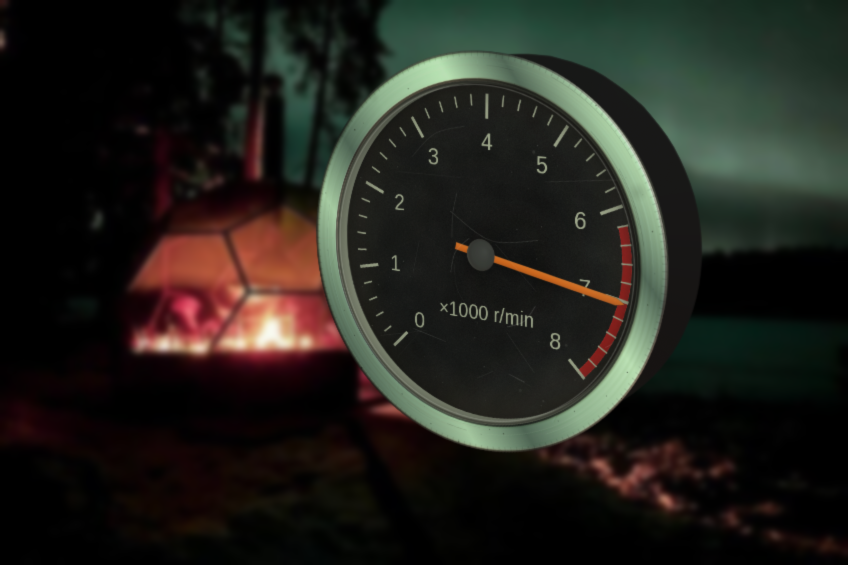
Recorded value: 7000; rpm
